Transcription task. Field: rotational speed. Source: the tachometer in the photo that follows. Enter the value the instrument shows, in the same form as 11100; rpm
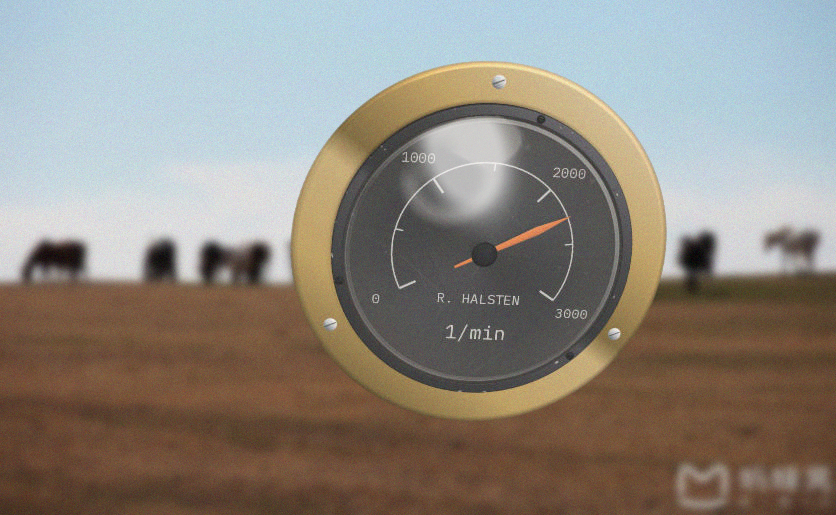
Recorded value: 2250; rpm
